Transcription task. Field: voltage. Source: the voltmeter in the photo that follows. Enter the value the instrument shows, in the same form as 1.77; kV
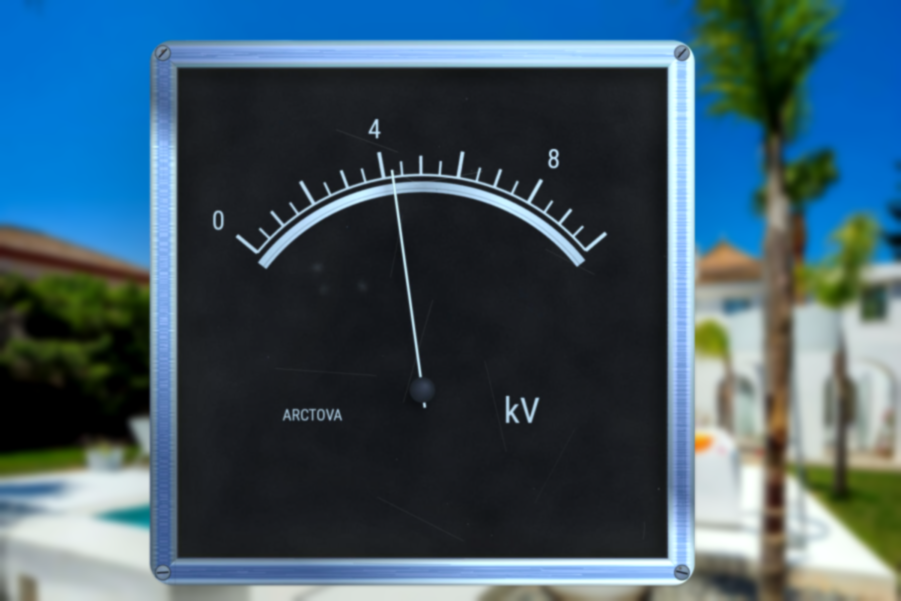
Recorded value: 4.25; kV
